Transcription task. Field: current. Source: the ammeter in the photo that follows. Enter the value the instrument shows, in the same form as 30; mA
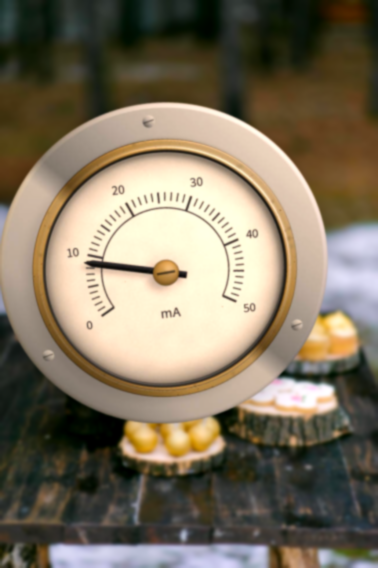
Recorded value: 9; mA
